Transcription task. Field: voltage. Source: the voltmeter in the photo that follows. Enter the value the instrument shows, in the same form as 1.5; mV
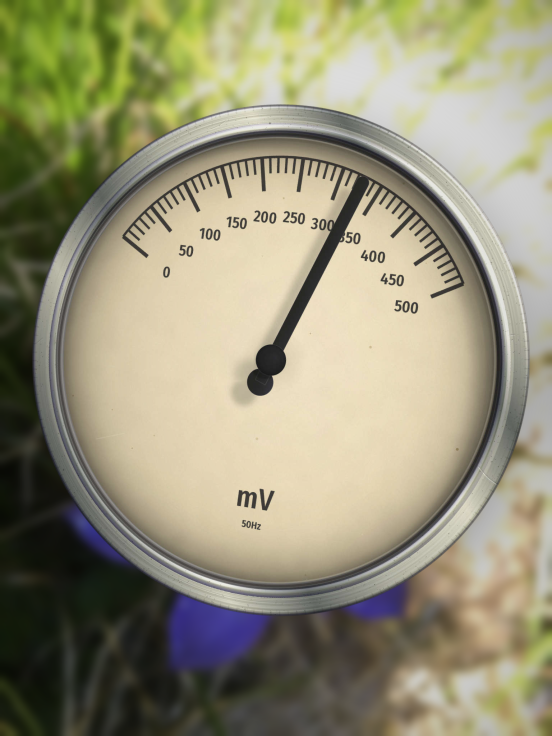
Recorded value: 330; mV
